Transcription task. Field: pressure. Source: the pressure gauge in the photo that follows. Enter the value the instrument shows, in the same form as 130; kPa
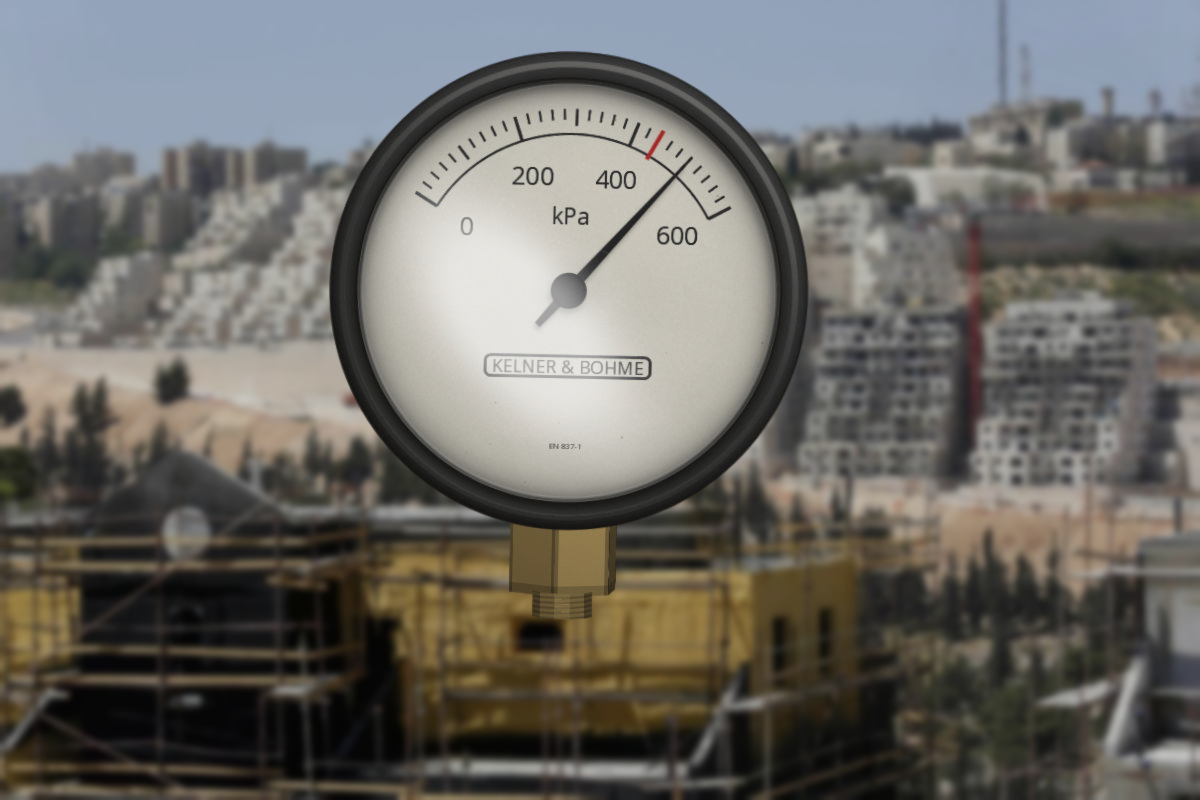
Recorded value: 500; kPa
